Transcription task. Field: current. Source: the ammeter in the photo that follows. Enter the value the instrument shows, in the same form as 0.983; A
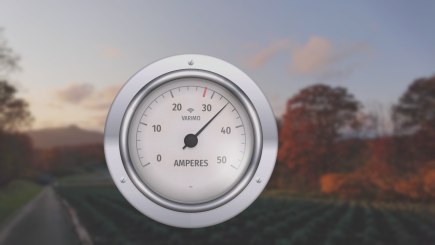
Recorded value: 34; A
